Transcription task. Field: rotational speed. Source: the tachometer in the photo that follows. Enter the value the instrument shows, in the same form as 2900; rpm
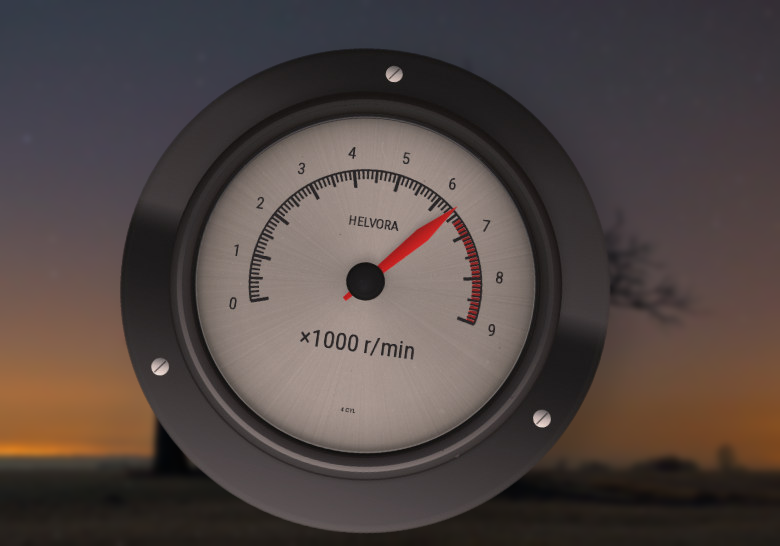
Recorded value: 6400; rpm
